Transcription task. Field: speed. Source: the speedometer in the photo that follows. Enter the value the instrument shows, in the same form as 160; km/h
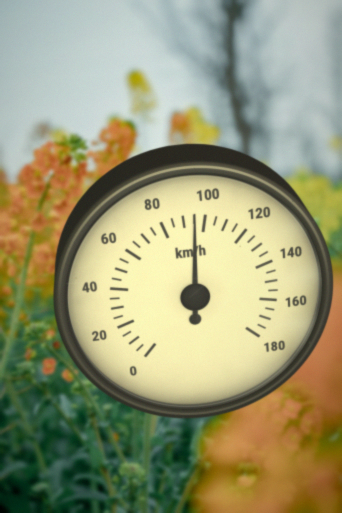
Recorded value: 95; km/h
